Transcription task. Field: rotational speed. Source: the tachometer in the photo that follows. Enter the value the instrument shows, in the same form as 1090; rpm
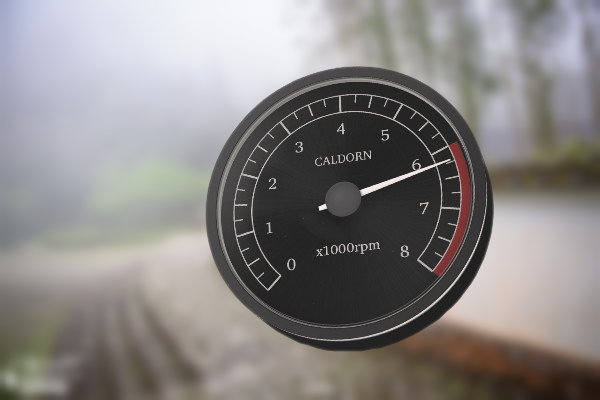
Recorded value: 6250; rpm
